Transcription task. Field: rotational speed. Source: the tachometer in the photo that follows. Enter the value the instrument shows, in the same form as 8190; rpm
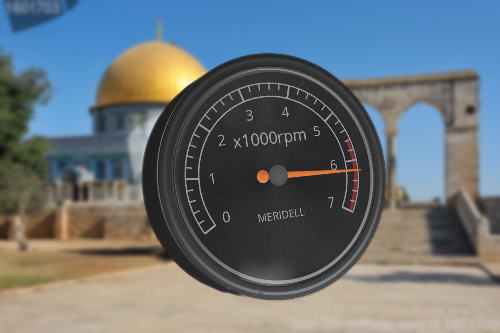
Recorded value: 6200; rpm
